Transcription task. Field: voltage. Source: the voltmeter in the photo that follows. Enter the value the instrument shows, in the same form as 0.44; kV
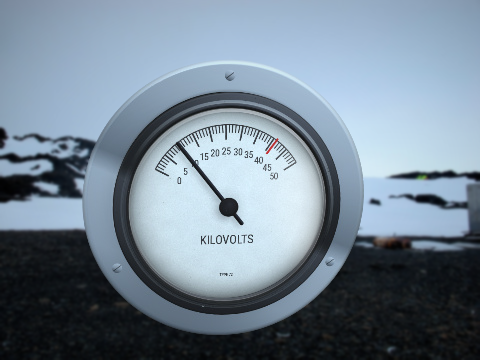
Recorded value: 10; kV
